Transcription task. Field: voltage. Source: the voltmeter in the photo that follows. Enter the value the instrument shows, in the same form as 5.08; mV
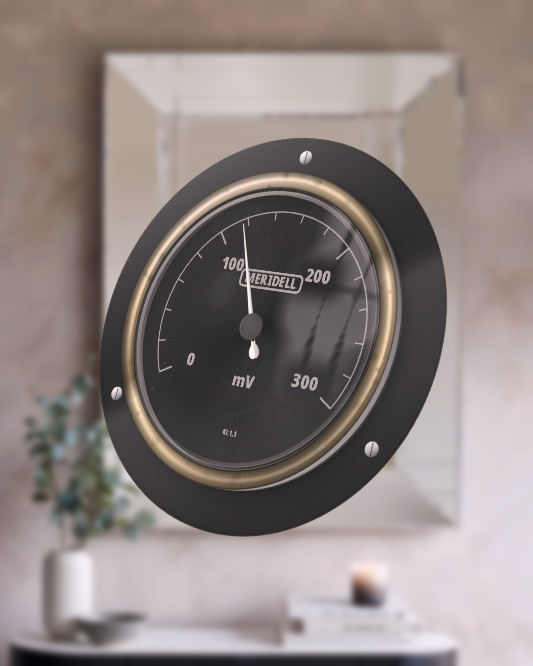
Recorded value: 120; mV
